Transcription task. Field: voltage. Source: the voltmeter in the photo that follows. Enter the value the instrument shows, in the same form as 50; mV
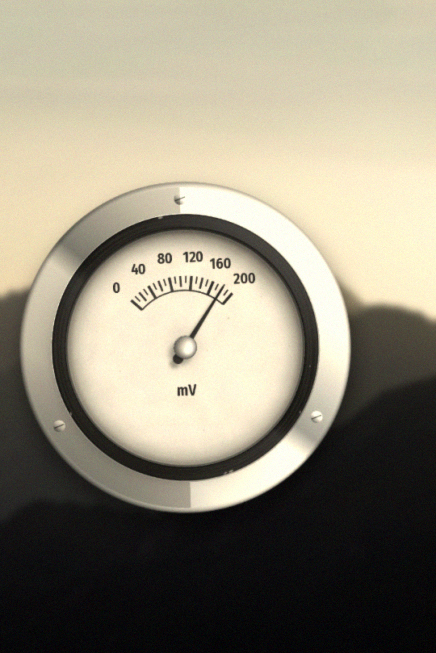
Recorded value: 180; mV
